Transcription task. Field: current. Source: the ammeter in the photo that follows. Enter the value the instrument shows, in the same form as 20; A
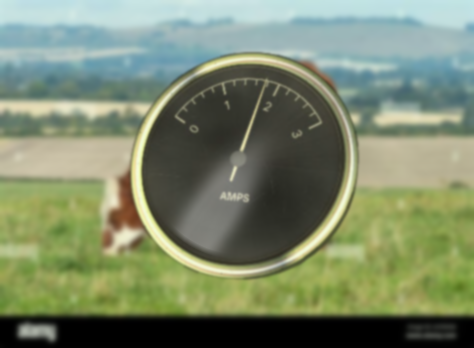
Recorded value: 1.8; A
